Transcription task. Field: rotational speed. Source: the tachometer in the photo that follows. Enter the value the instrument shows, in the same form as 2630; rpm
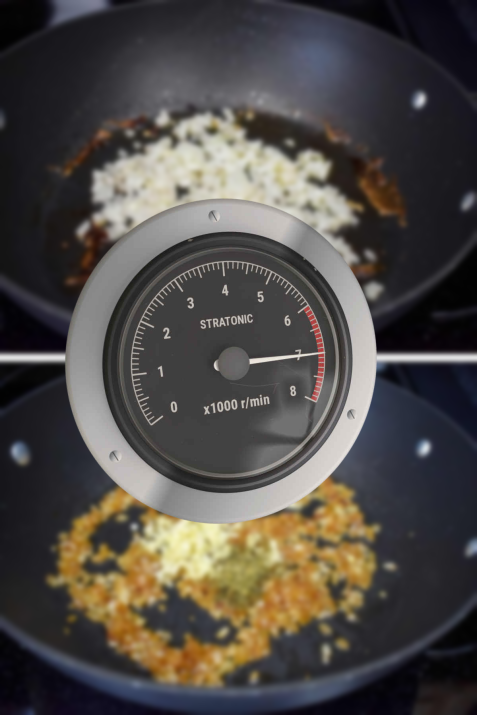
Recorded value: 7000; rpm
